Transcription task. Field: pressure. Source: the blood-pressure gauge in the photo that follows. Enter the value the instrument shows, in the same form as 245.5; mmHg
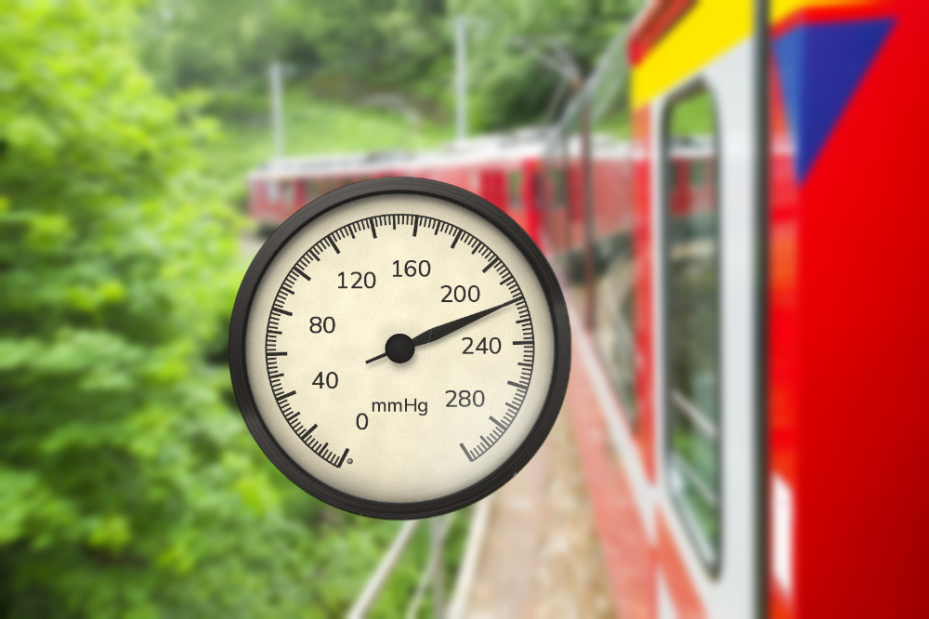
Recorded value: 220; mmHg
